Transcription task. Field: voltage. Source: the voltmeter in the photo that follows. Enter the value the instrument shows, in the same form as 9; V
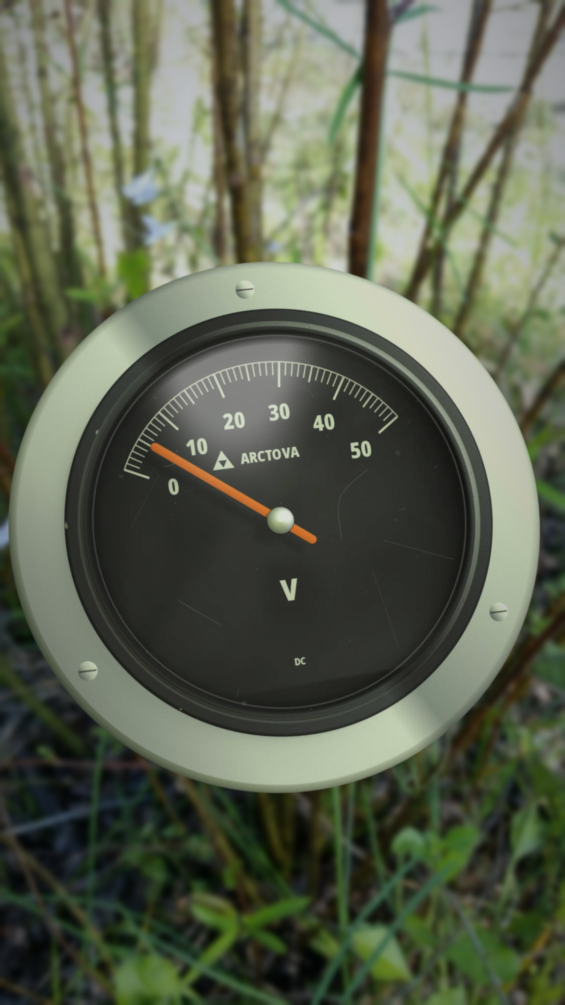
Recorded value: 5; V
